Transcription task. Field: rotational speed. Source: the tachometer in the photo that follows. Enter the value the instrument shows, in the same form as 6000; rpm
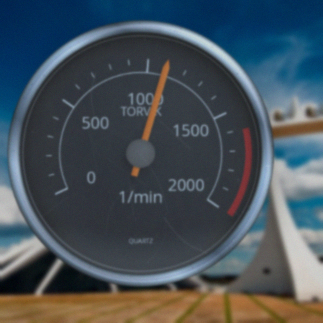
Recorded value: 1100; rpm
